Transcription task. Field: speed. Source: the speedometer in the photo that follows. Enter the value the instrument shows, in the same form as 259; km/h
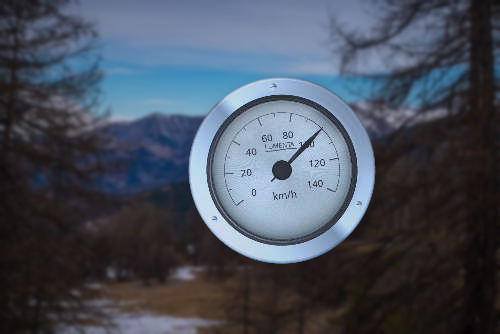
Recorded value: 100; km/h
